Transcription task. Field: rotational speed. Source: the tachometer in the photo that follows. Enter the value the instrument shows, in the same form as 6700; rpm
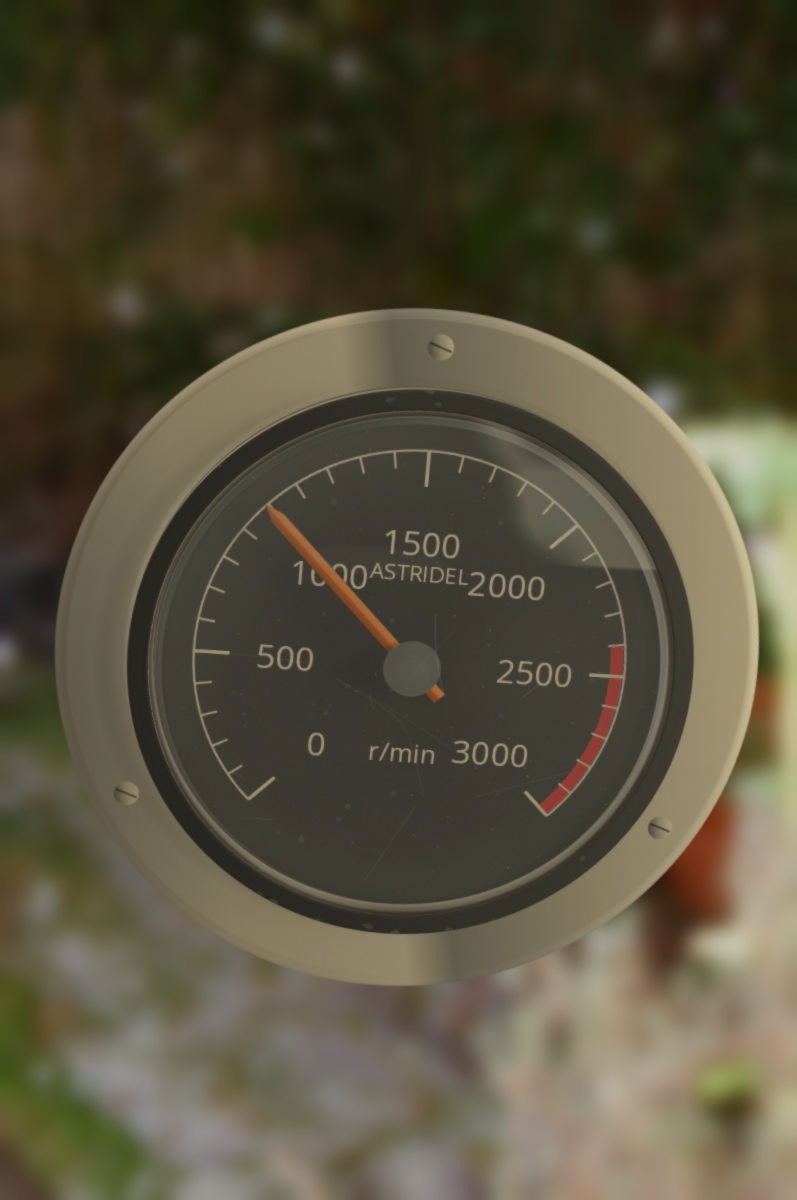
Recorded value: 1000; rpm
